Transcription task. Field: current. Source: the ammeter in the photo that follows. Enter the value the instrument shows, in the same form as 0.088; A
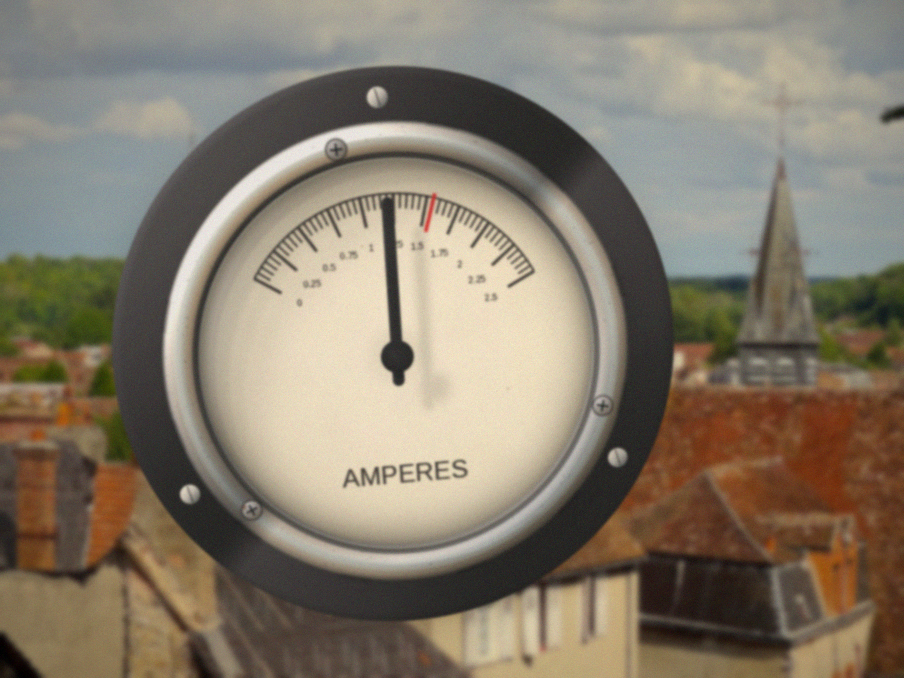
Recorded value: 1.2; A
